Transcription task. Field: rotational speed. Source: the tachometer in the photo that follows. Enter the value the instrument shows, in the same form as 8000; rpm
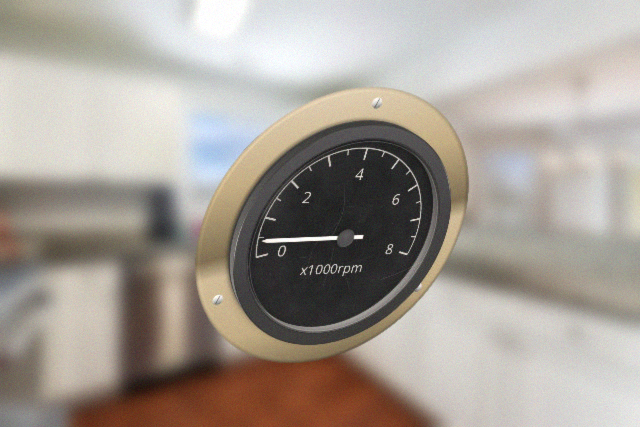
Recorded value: 500; rpm
